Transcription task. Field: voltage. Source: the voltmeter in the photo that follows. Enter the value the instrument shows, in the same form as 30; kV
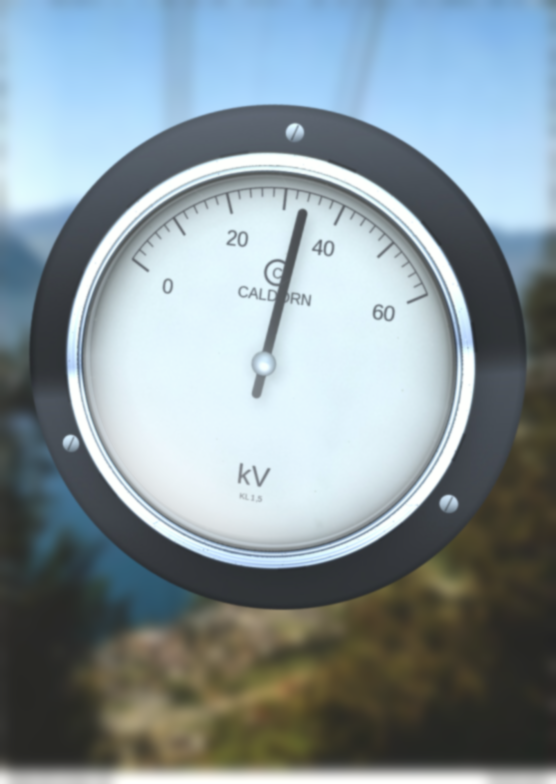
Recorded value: 34; kV
